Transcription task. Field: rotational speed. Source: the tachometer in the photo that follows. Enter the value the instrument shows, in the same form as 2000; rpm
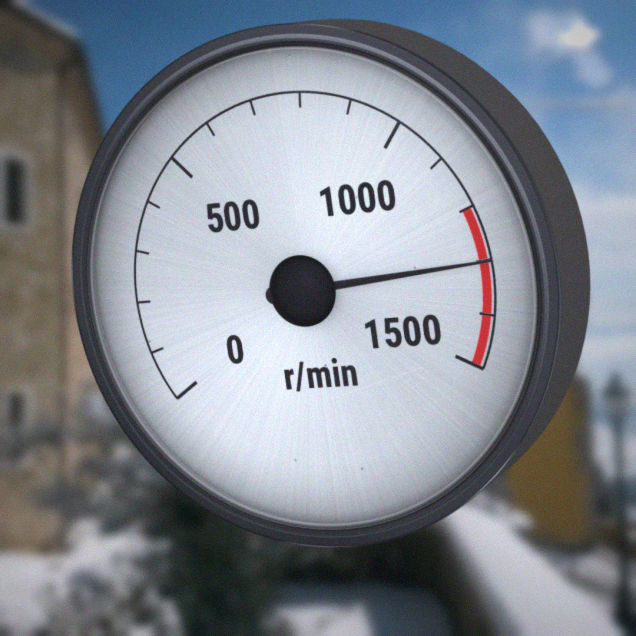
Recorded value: 1300; rpm
